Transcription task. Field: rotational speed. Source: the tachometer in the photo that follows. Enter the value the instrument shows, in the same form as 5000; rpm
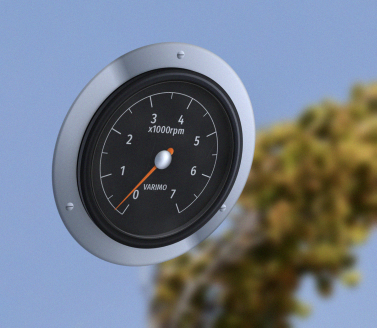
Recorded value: 250; rpm
